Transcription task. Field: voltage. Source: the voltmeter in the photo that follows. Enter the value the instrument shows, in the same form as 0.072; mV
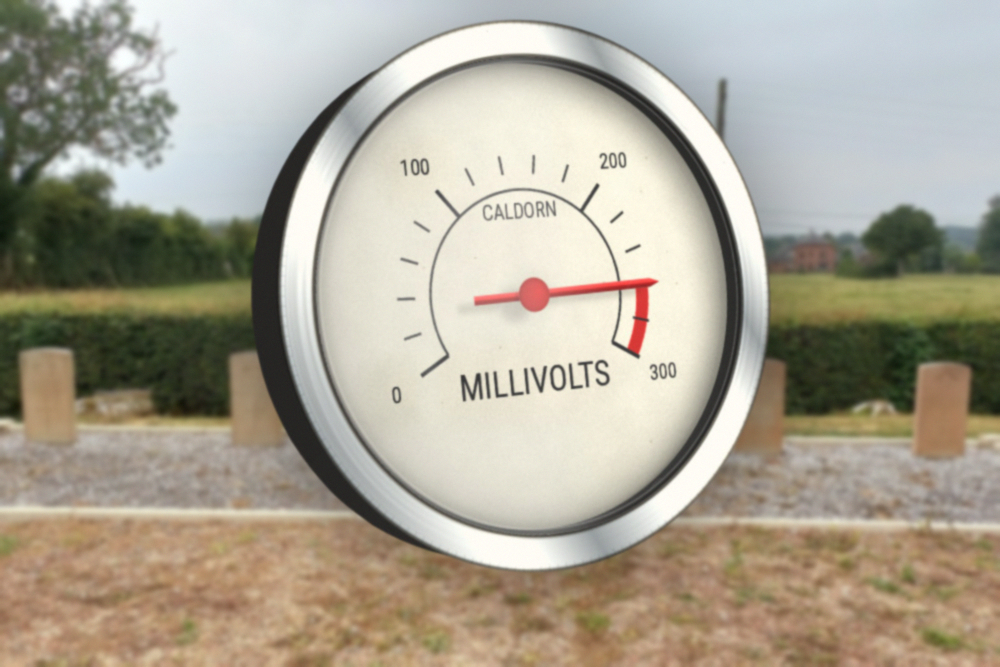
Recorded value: 260; mV
